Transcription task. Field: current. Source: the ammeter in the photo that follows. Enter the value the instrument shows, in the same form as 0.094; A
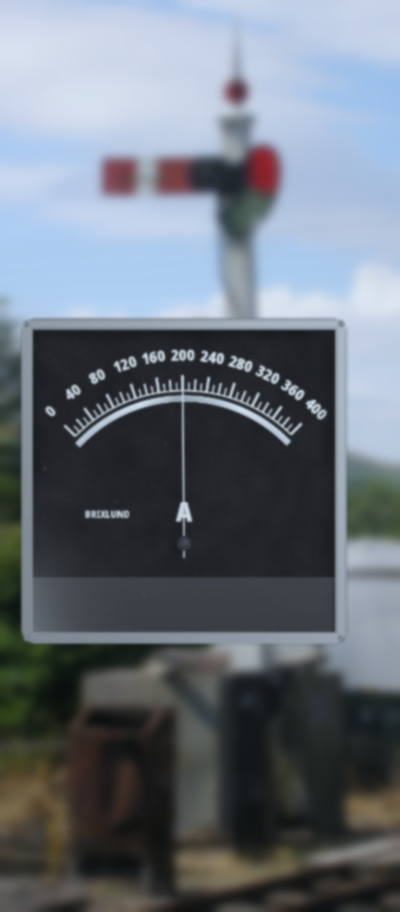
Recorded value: 200; A
